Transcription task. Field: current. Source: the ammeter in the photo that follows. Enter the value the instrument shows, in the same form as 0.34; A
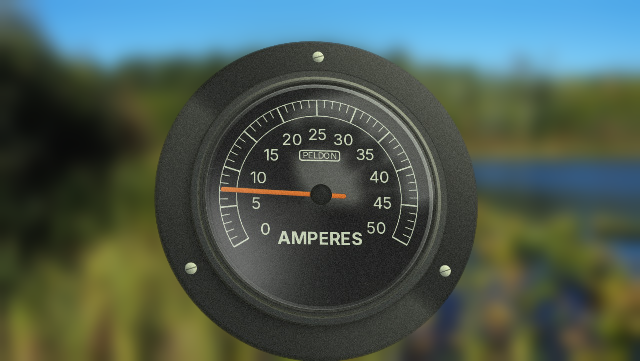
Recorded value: 7; A
